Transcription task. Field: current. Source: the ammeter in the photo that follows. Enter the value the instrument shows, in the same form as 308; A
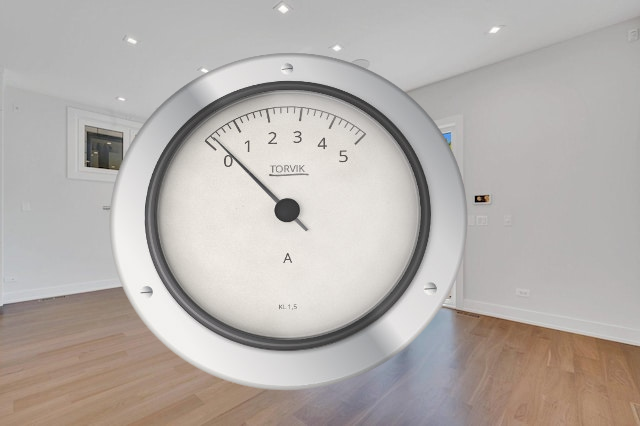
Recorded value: 0.2; A
